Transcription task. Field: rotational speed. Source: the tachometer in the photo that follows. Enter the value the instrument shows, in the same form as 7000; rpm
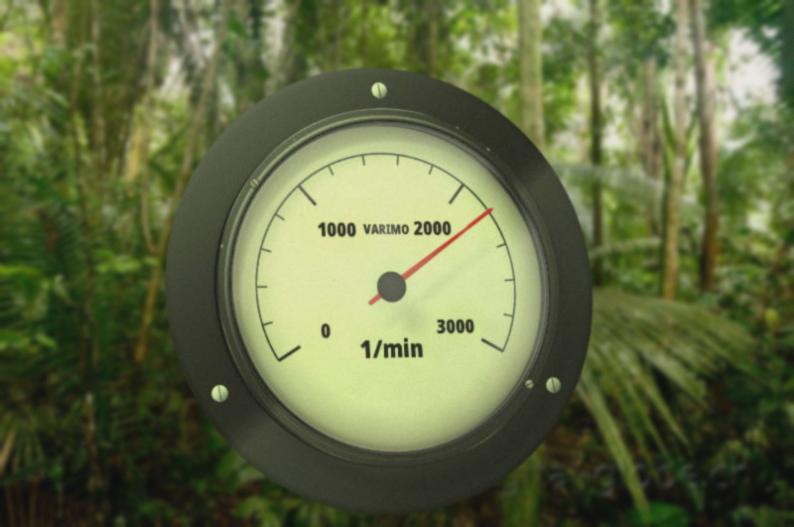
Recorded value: 2200; rpm
